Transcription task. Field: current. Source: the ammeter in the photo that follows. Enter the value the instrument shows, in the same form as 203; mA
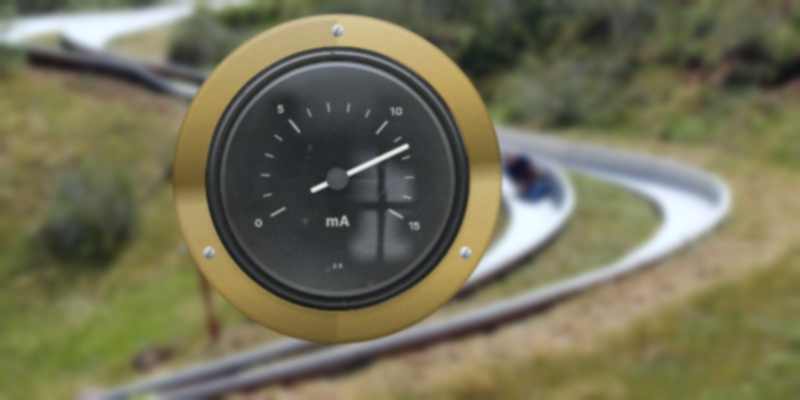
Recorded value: 11.5; mA
